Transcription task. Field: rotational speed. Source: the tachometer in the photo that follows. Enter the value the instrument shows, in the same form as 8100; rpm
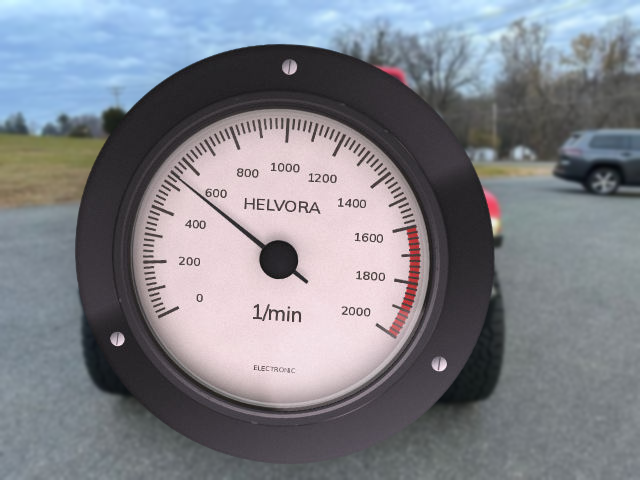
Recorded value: 540; rpm
